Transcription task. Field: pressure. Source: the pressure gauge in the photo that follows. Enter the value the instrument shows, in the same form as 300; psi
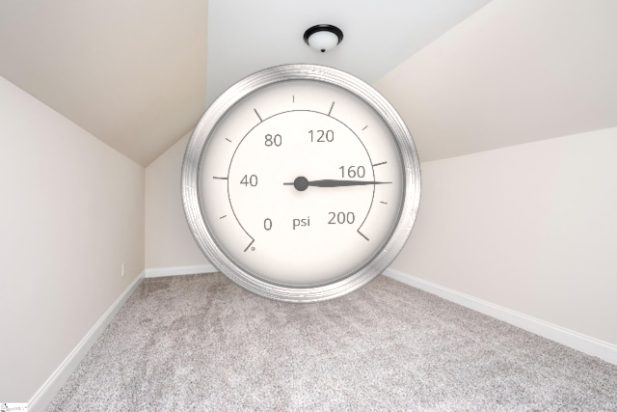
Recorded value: 170; psi
